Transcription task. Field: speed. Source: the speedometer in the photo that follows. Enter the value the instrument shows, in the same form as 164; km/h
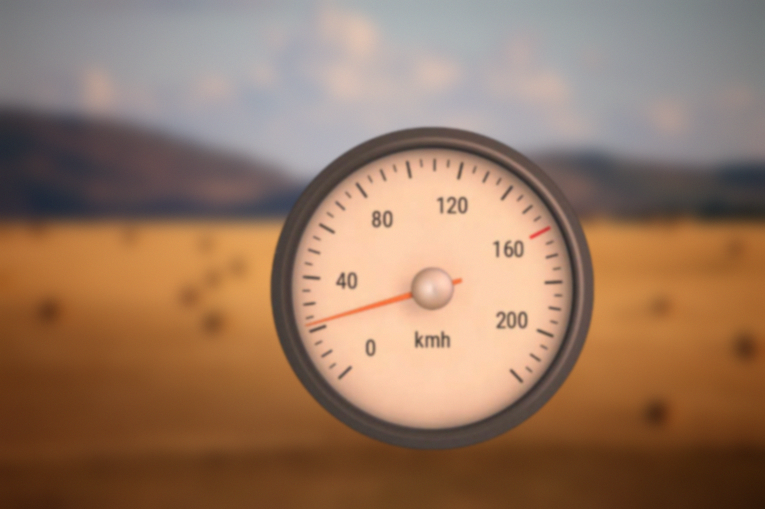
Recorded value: 22.5; km/h
